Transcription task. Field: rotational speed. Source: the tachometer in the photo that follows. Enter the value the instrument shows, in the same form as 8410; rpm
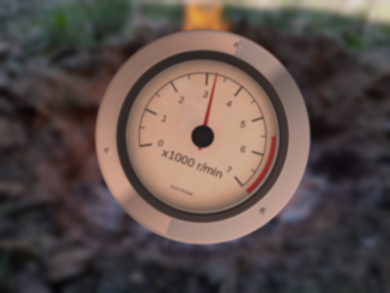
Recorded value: 3250; rpm
